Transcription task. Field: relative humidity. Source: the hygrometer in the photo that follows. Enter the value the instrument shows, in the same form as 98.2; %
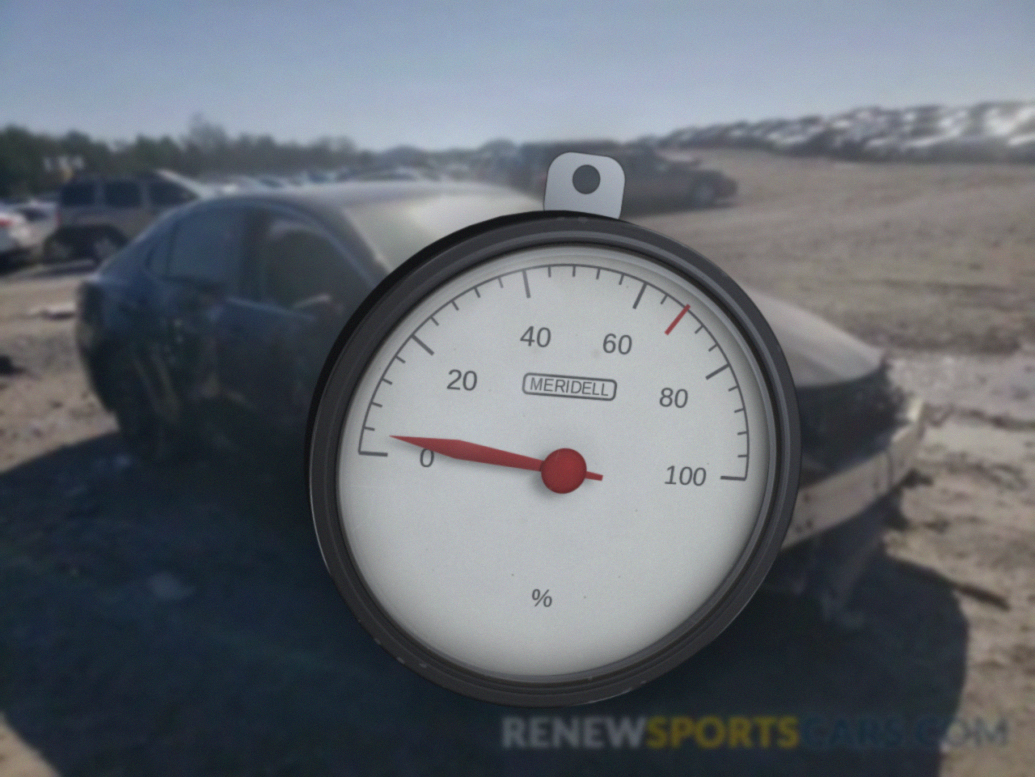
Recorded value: 4; %
